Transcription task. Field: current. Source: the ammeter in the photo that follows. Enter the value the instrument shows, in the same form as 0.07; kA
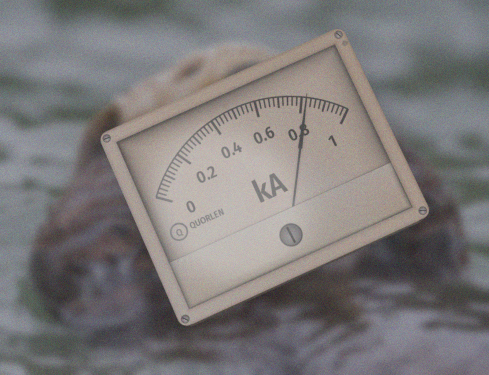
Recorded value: 0.82; kA
